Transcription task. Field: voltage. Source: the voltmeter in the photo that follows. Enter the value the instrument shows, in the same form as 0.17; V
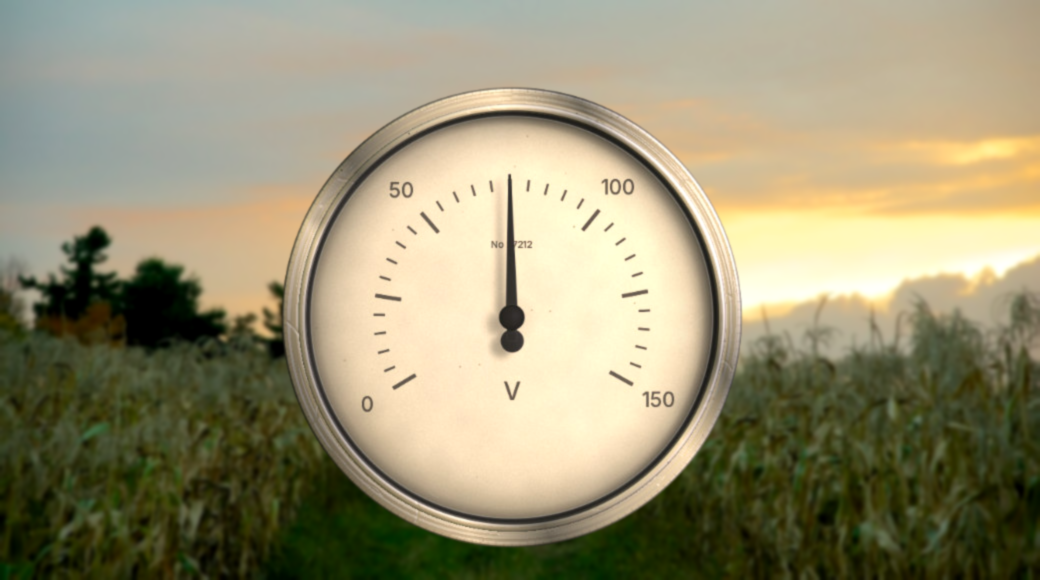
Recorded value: 75; V
